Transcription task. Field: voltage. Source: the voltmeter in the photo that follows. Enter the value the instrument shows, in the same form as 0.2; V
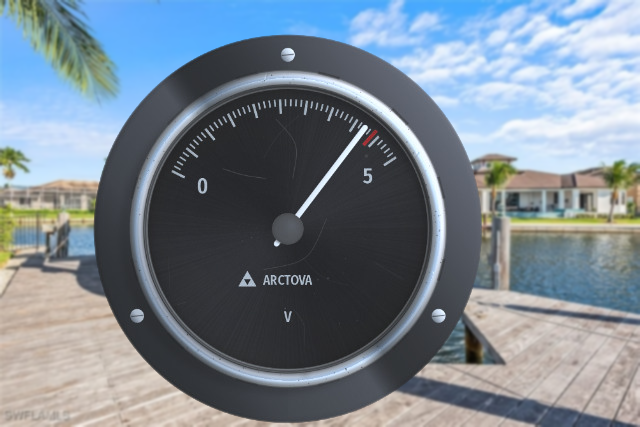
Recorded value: 4.2; V
